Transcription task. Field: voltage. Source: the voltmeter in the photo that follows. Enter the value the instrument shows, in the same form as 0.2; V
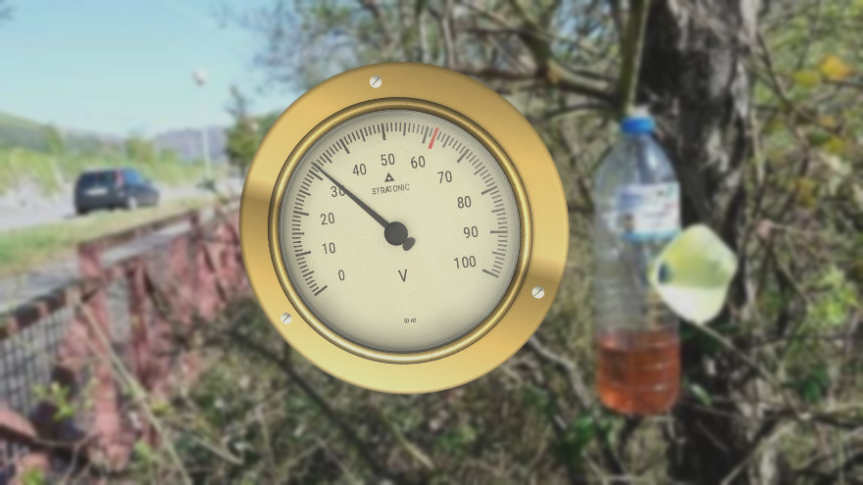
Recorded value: 32; V
